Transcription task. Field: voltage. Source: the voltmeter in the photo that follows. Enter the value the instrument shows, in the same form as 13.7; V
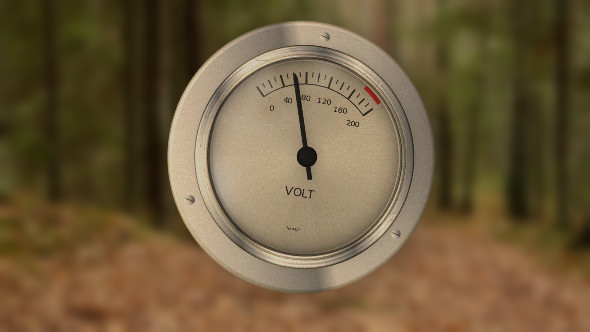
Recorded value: 60; V
